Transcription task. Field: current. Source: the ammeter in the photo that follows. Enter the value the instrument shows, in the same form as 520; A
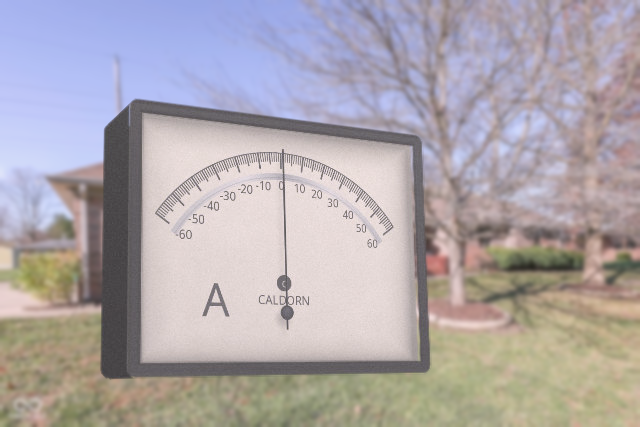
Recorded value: 0; A
